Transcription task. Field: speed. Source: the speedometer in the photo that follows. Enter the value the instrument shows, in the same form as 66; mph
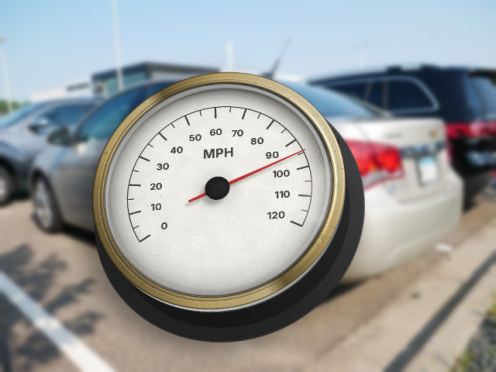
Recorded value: 95; mph
